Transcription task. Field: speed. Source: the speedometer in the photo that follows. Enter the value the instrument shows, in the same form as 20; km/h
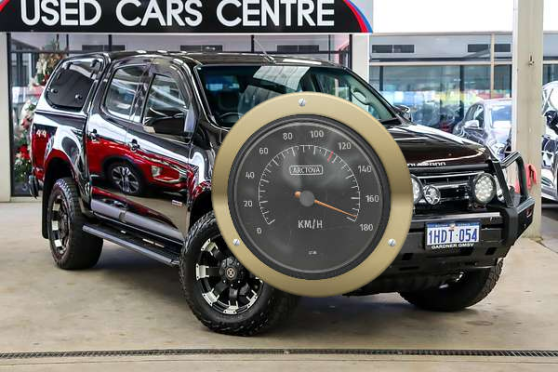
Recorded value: 175; km/h
